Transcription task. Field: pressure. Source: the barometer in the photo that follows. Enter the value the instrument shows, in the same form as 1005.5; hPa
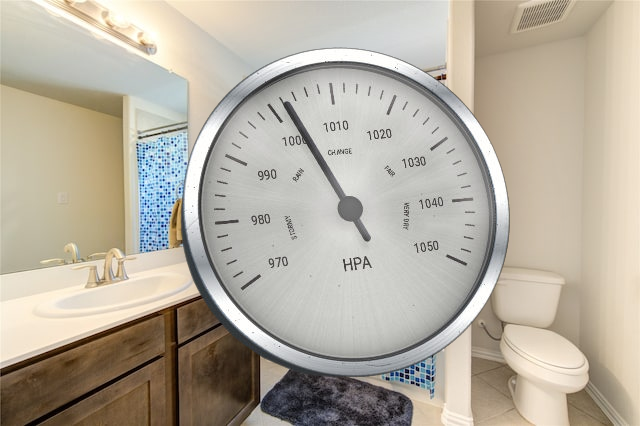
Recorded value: 1002; hPa
